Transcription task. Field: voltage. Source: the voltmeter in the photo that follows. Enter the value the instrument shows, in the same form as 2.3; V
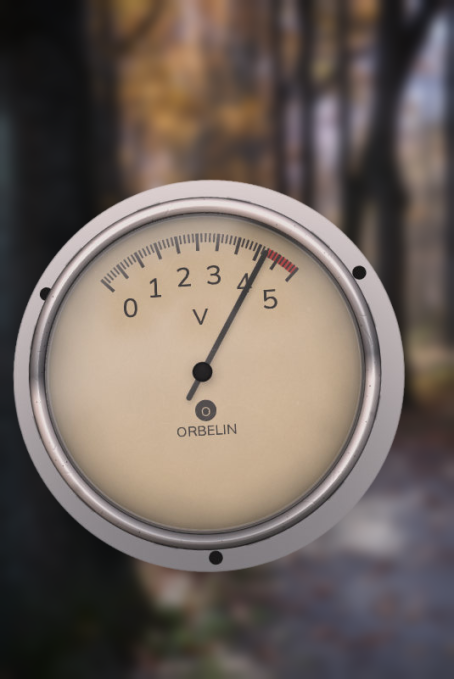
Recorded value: 4.2; V
